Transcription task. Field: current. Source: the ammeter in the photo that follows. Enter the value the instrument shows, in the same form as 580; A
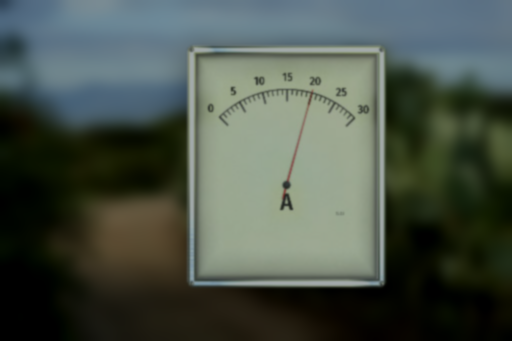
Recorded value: 20; A
